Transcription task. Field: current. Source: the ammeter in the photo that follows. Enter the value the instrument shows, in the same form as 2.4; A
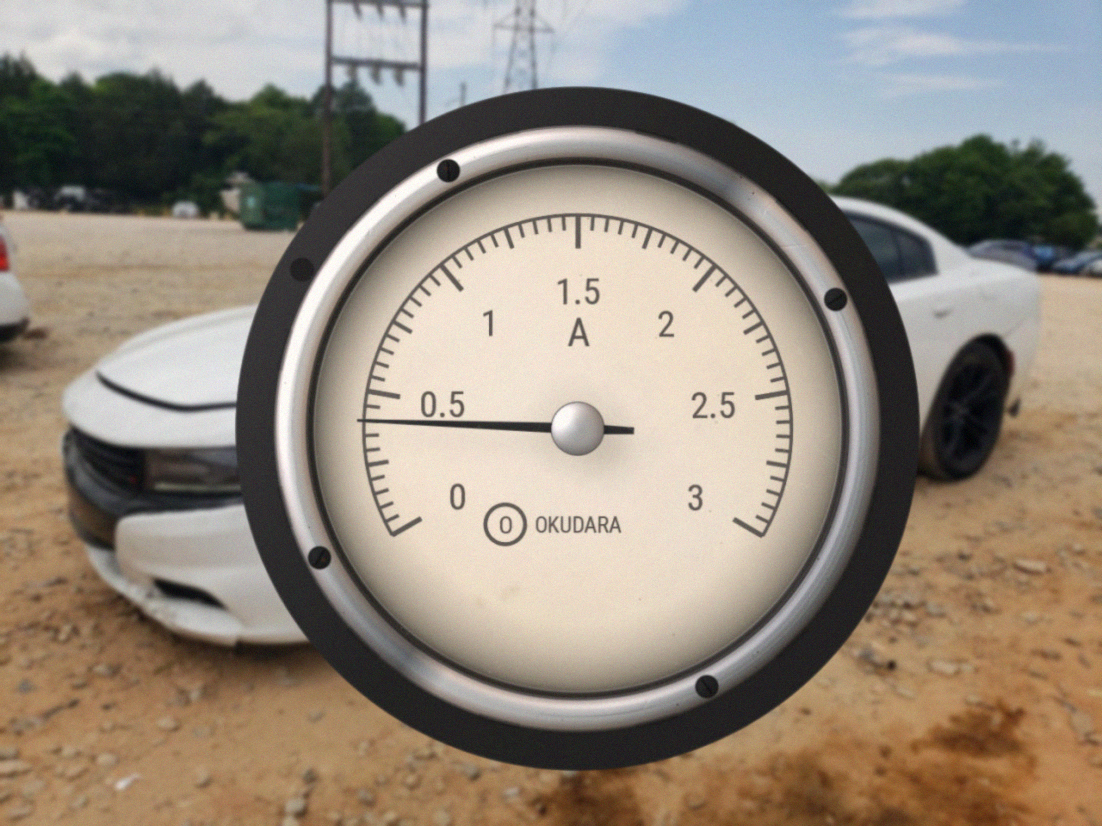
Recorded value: 0.4; A
